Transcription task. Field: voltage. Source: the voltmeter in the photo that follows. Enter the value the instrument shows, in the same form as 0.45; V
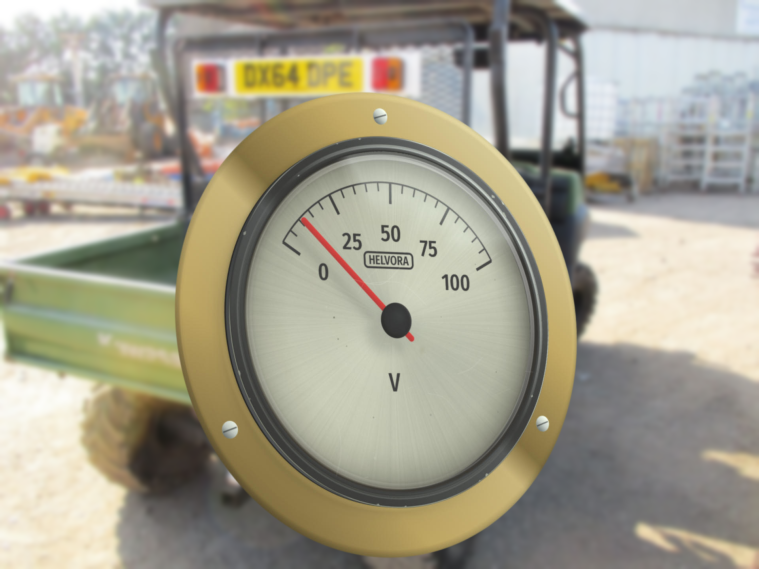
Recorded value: 10; V
